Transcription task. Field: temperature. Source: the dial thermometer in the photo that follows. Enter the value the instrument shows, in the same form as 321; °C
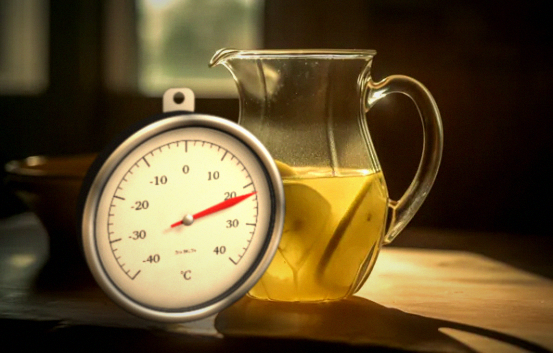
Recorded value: 22; °C
